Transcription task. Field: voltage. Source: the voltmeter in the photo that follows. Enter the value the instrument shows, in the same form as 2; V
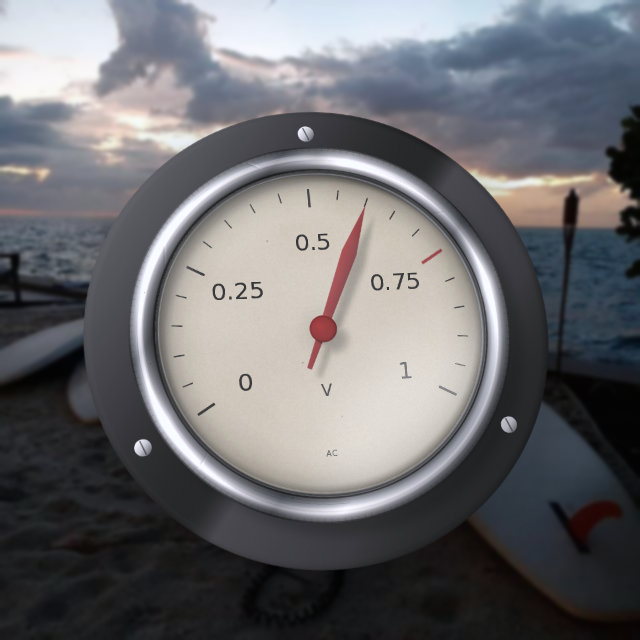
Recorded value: 0.6; V
